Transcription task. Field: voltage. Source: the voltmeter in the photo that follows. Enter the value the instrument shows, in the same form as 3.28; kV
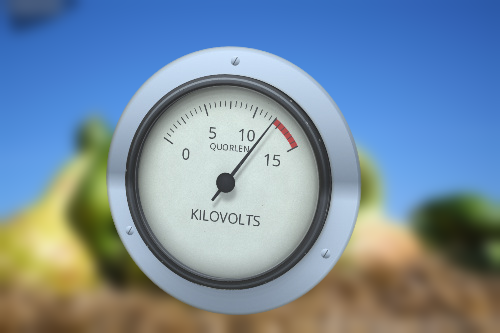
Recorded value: 12; kV
